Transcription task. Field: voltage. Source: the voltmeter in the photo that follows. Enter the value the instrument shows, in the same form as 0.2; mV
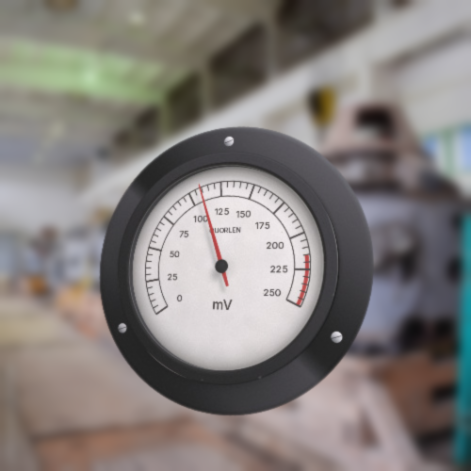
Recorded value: 110; mV
